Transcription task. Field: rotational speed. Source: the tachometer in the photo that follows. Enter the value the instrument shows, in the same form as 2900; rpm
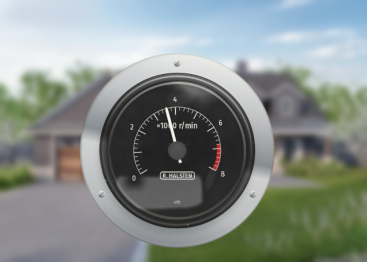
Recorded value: 3600; rpm
